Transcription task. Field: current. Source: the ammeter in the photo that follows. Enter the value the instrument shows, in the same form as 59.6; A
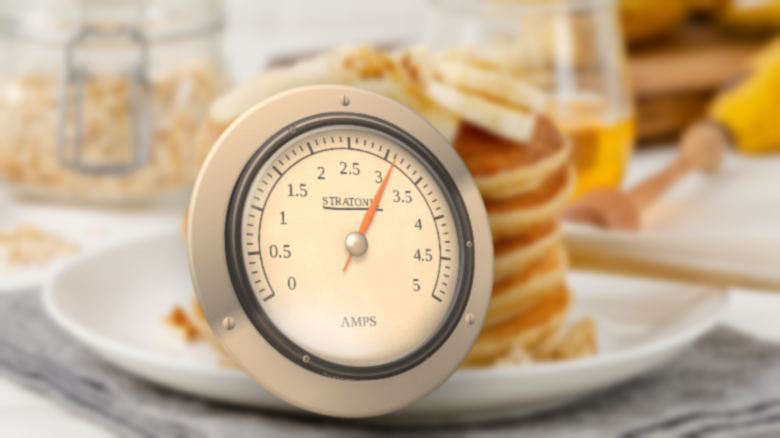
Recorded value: 3.1; A
